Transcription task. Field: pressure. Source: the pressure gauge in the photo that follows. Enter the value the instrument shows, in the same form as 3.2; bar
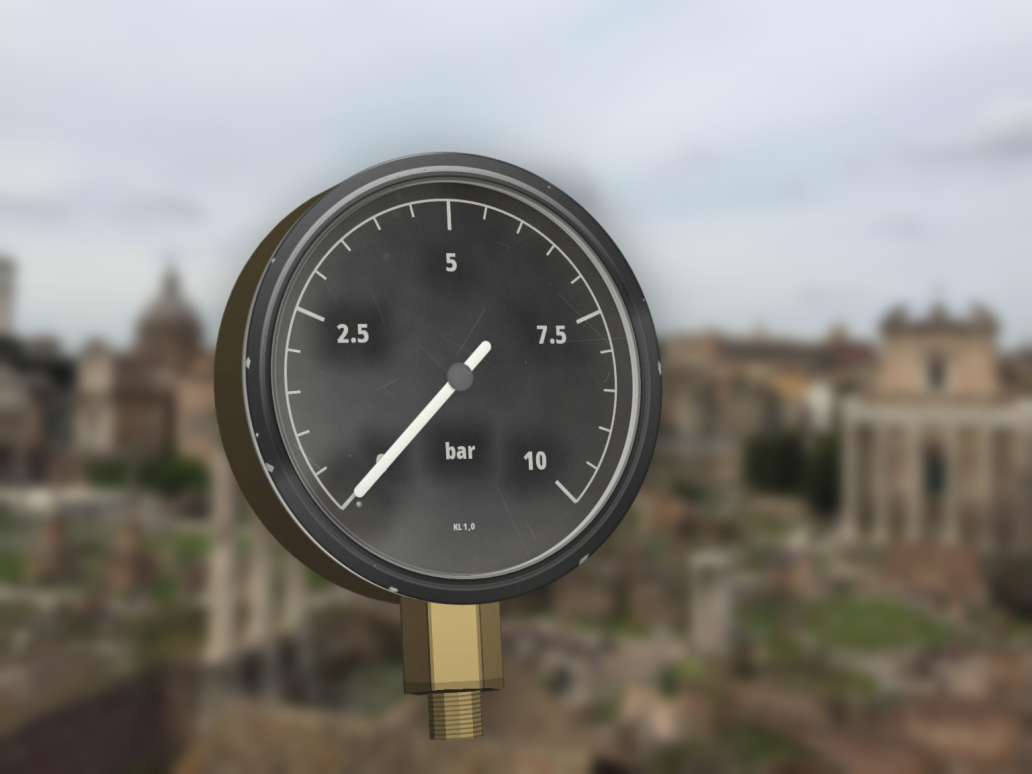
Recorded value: 0; bar
